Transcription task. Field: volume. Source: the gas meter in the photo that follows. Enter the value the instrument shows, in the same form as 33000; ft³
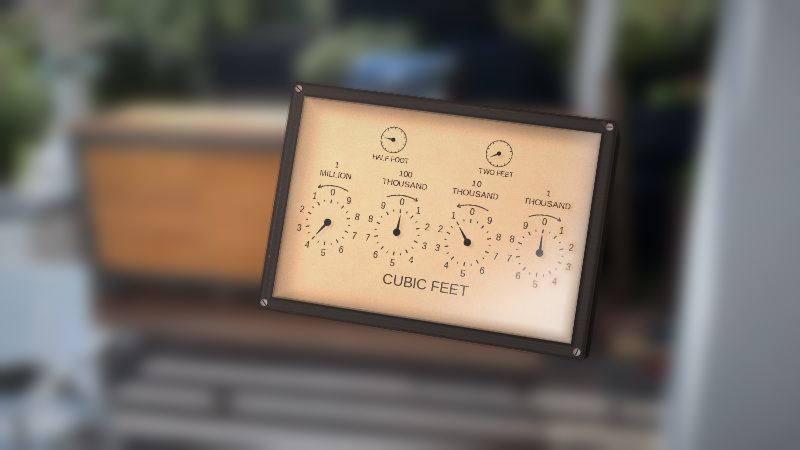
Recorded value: 401000; ft³
